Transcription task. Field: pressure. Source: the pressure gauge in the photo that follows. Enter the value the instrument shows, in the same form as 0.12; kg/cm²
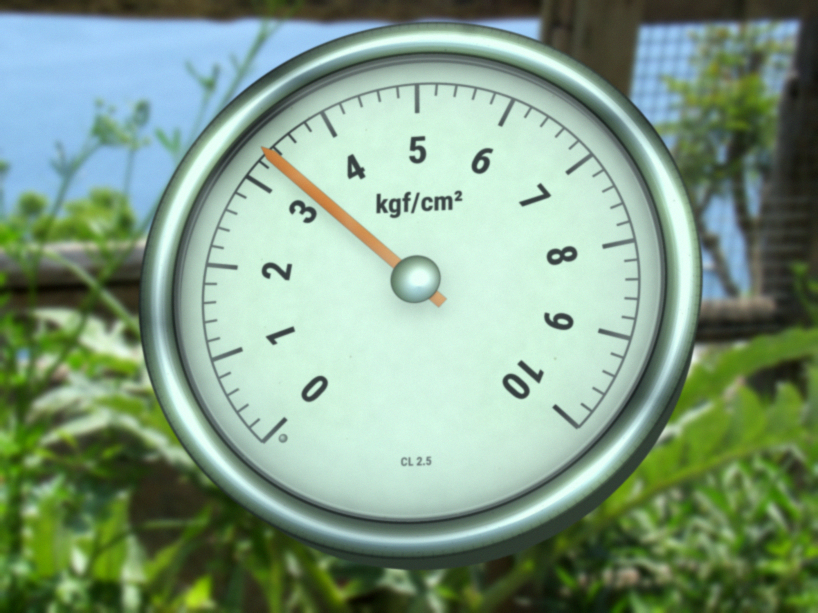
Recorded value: 3.3; kg/cm²
